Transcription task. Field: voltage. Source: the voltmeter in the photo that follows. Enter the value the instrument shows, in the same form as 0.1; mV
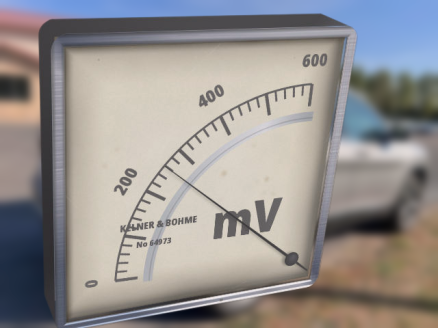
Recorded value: 260; mV
